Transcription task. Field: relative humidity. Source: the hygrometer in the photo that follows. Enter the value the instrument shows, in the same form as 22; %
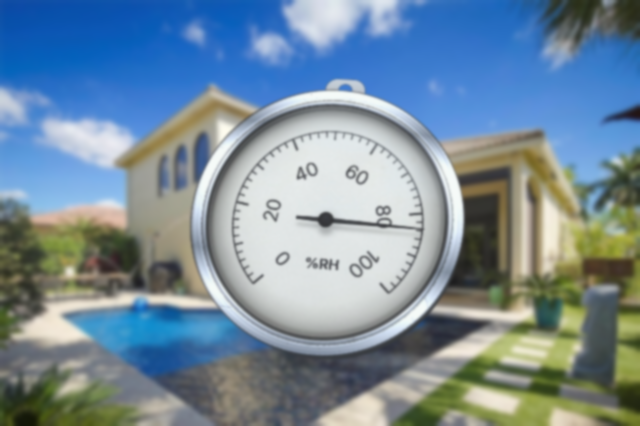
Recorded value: 84; %
